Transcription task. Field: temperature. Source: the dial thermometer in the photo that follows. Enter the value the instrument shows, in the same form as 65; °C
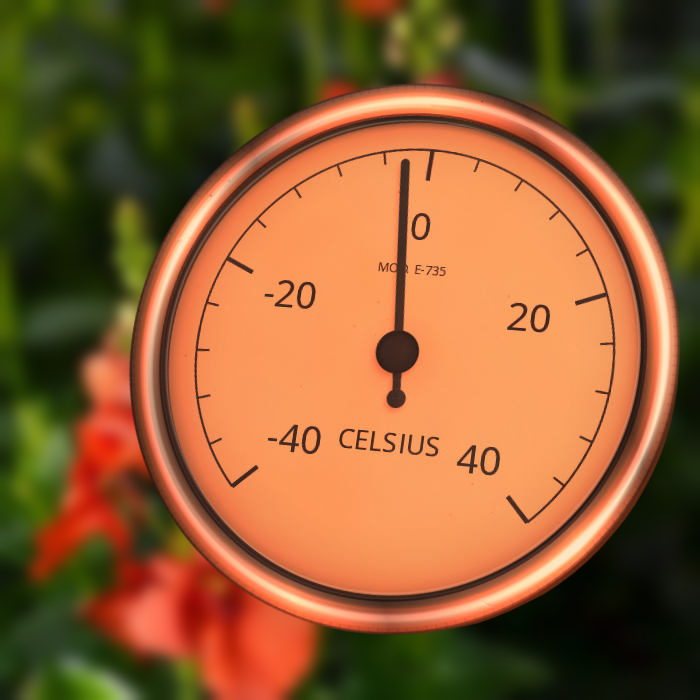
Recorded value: -2; °C
